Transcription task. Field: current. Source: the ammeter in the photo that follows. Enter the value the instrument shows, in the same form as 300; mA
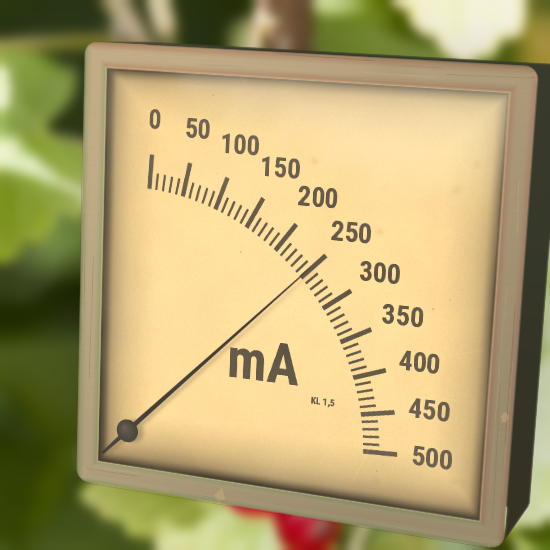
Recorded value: 250; mA
